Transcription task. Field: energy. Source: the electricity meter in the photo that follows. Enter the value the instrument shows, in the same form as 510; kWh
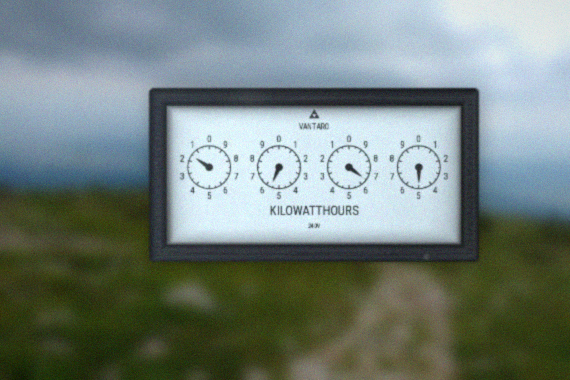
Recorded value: 1565; kWh
